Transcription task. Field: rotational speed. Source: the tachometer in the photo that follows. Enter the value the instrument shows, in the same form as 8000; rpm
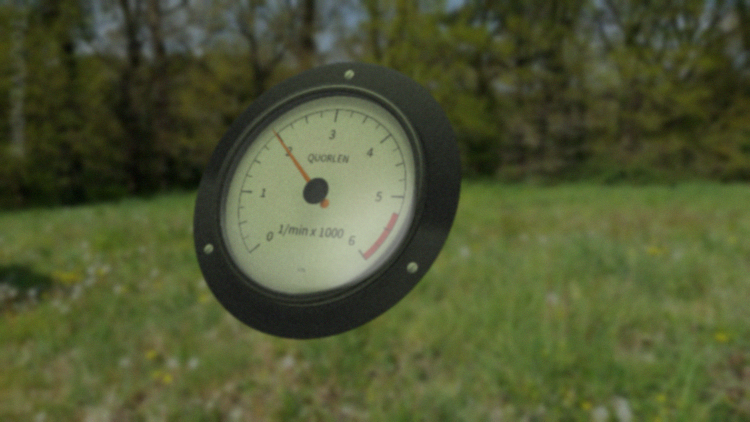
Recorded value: 2000; rpm
